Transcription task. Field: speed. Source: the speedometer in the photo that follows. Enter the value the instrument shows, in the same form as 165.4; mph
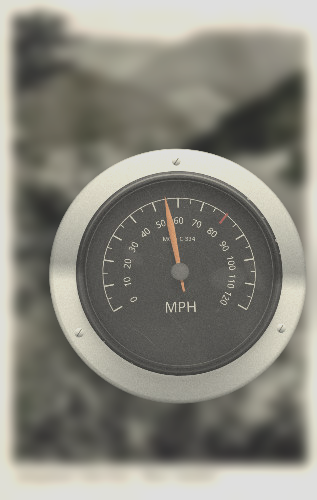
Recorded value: 55; mph
